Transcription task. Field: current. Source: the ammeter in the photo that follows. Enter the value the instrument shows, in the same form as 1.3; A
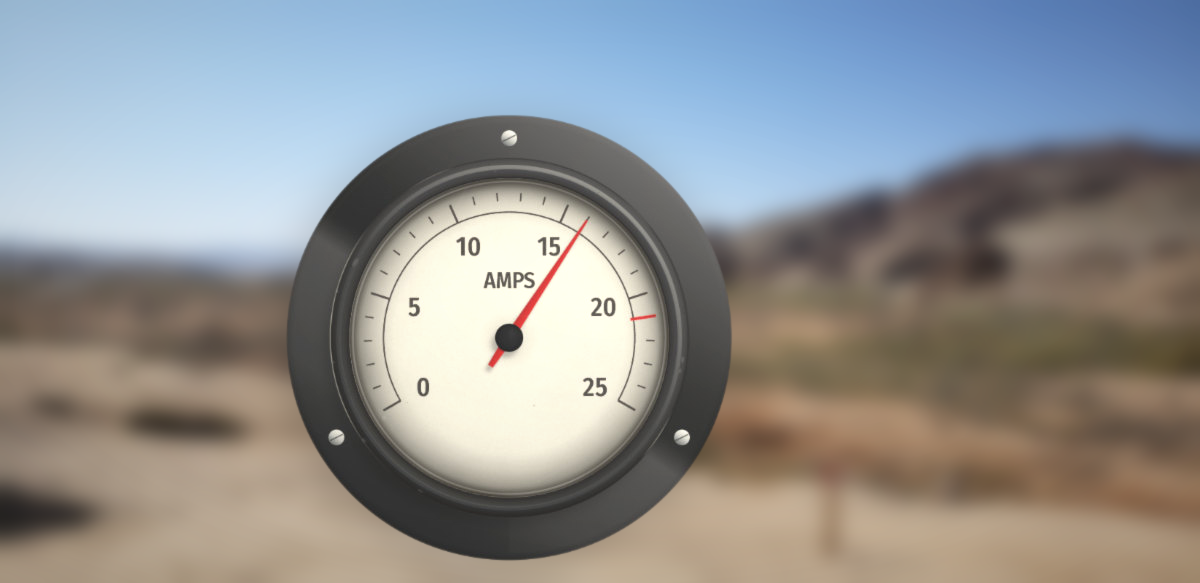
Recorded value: 16; A
